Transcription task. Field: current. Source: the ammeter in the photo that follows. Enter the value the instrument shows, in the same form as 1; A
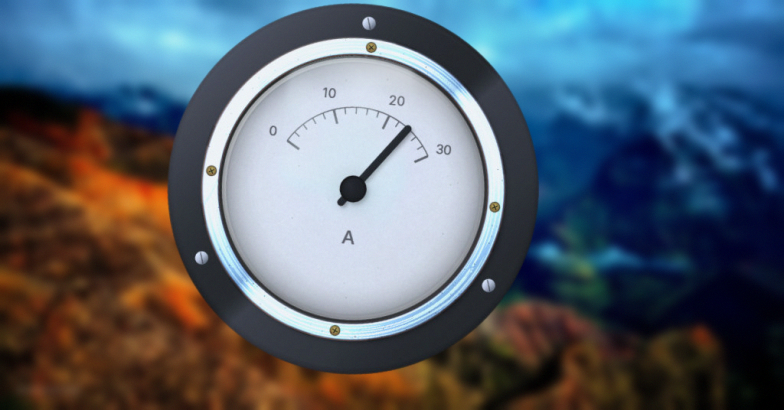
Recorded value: 24; A
